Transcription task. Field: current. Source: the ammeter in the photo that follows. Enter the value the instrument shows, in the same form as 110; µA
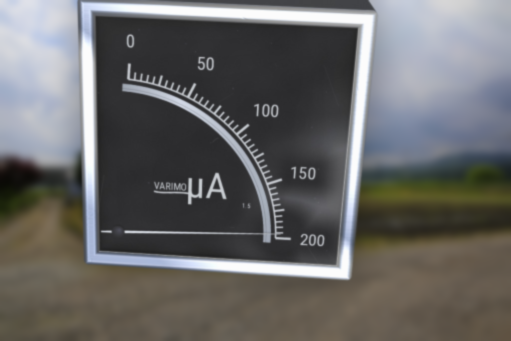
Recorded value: 195; µA
